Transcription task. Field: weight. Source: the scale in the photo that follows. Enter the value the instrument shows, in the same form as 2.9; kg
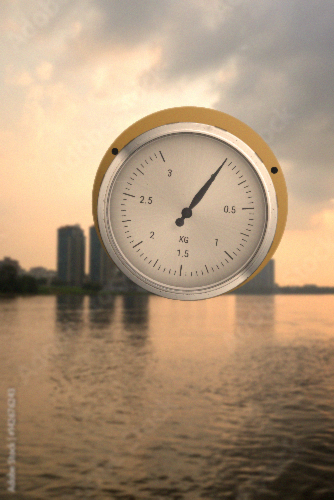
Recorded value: 0; kg
